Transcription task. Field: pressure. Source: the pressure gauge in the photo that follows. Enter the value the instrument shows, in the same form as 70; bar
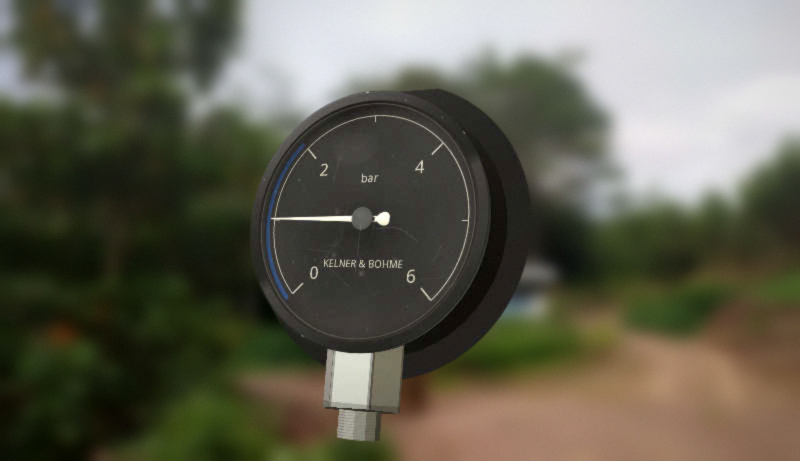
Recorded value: 1; bar
